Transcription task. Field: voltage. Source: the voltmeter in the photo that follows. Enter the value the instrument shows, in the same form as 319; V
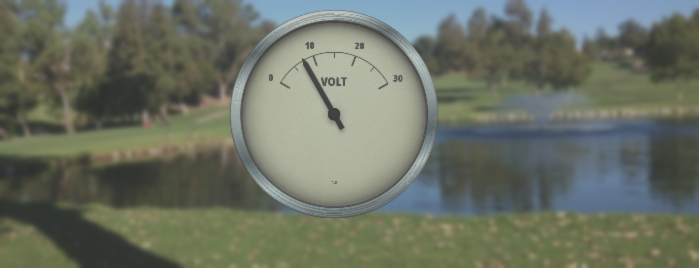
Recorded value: 7.5; V
